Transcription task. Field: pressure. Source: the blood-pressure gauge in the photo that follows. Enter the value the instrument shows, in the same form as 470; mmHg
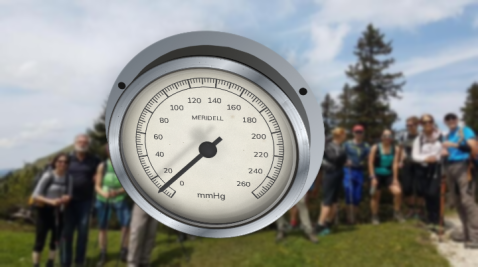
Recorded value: 10; mmHg
